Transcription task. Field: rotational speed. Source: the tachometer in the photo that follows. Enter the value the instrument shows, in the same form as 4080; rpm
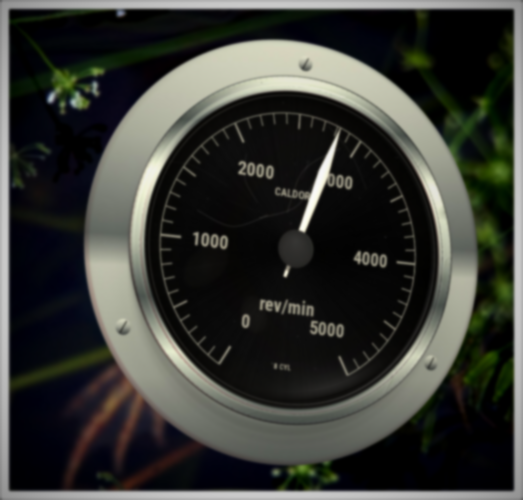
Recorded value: 2800; rpm
